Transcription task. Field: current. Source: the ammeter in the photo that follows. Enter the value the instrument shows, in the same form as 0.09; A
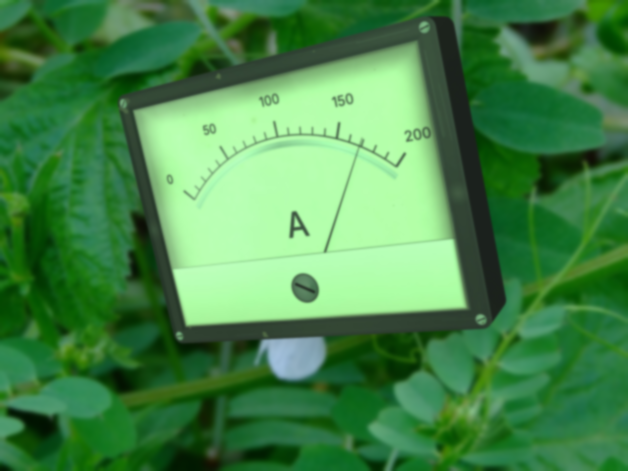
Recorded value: 170; A
